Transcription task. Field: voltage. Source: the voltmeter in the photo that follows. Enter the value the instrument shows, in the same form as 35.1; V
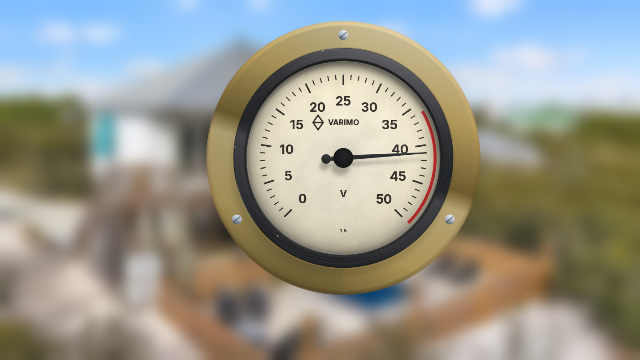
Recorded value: 41; V
